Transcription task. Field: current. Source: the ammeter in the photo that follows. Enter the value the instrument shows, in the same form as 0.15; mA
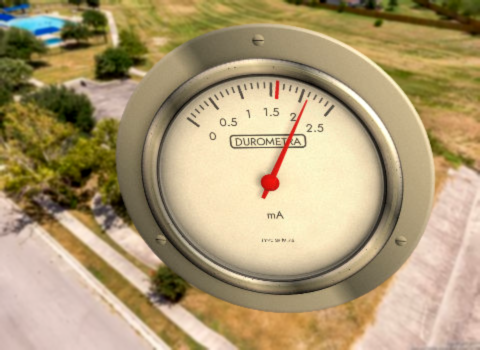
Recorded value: 2.1; mA
